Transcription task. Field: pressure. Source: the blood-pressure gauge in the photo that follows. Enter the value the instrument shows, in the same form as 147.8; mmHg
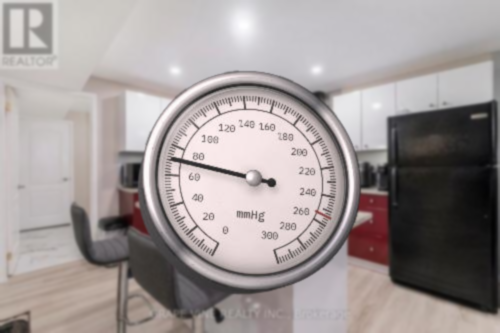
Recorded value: 70; mmHg
